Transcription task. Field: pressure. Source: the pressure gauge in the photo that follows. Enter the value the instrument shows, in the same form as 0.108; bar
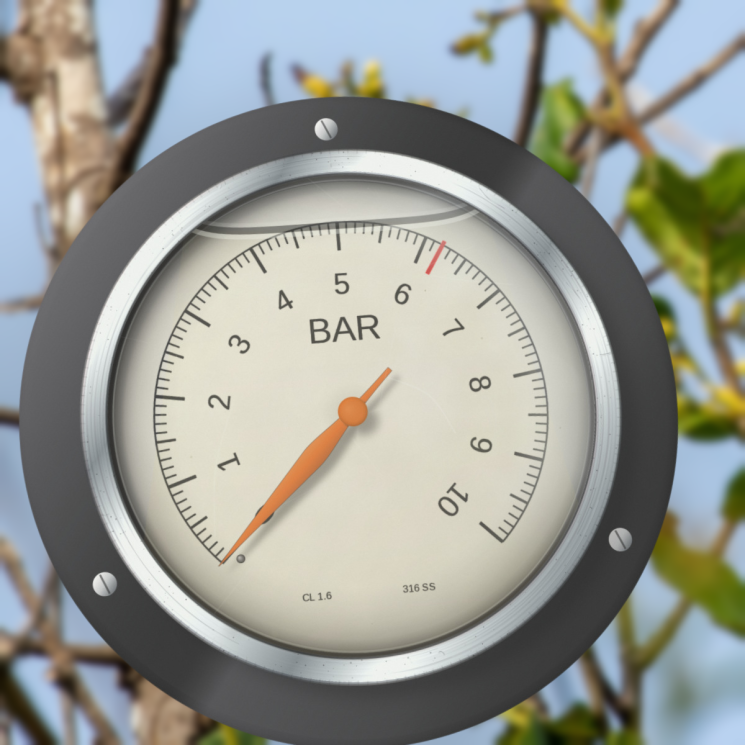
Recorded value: 0; bar
